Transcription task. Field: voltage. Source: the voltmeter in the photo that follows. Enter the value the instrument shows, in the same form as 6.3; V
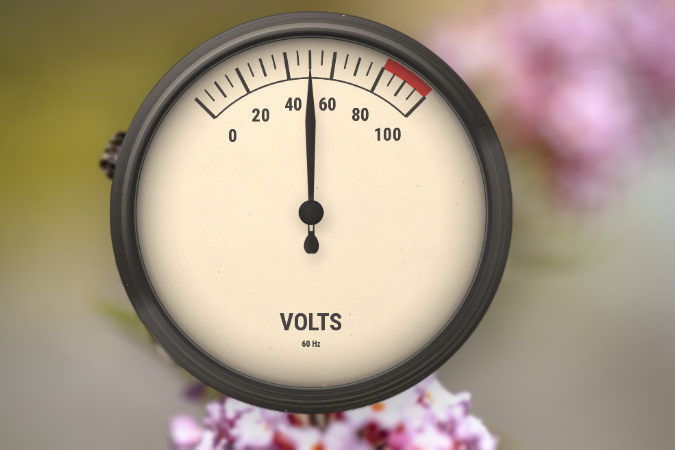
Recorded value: 50; V
